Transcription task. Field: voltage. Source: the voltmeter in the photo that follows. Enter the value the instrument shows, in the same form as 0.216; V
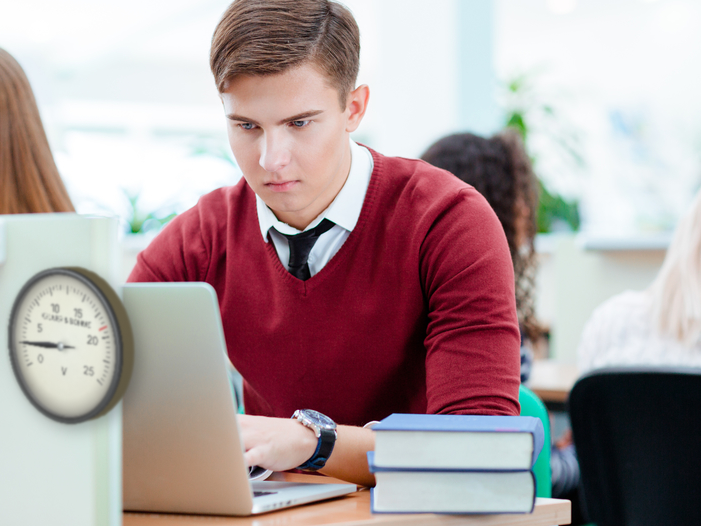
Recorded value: 2.5; V
